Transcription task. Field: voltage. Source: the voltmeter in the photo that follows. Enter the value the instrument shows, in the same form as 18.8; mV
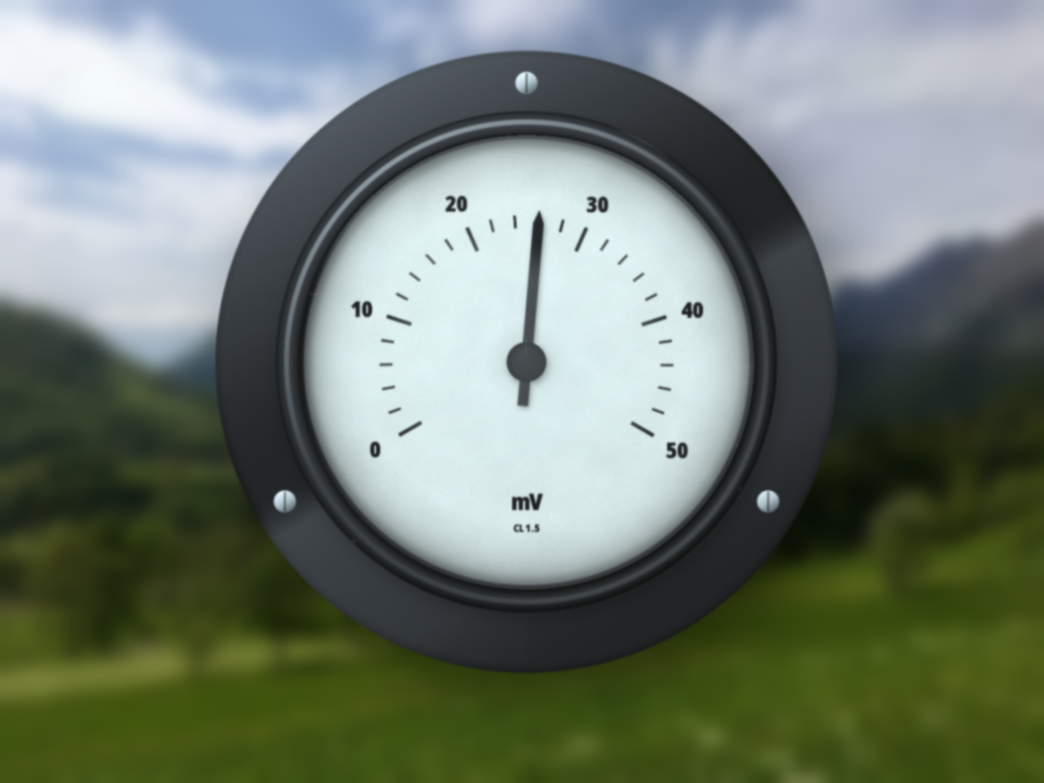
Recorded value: 26; mV
